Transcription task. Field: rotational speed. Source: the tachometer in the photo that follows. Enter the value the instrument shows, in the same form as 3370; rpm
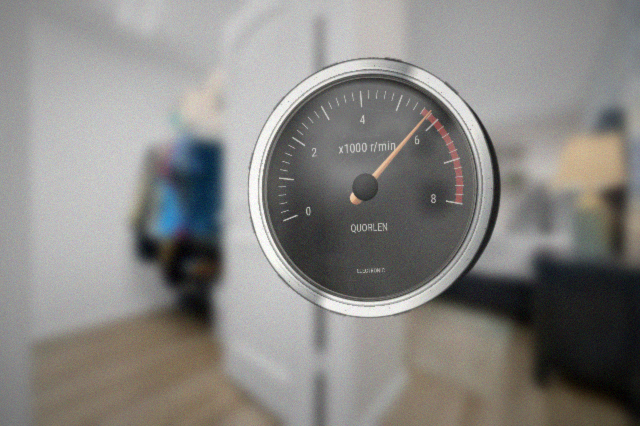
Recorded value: 5800; rpm
